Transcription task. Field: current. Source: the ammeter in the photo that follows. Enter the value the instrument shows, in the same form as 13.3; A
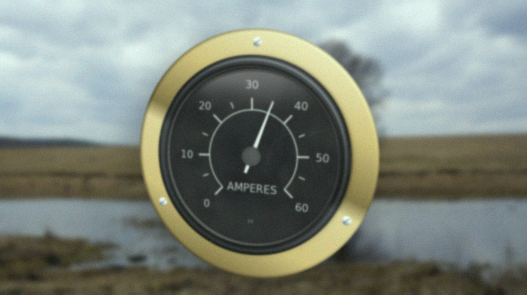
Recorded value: 35; A
